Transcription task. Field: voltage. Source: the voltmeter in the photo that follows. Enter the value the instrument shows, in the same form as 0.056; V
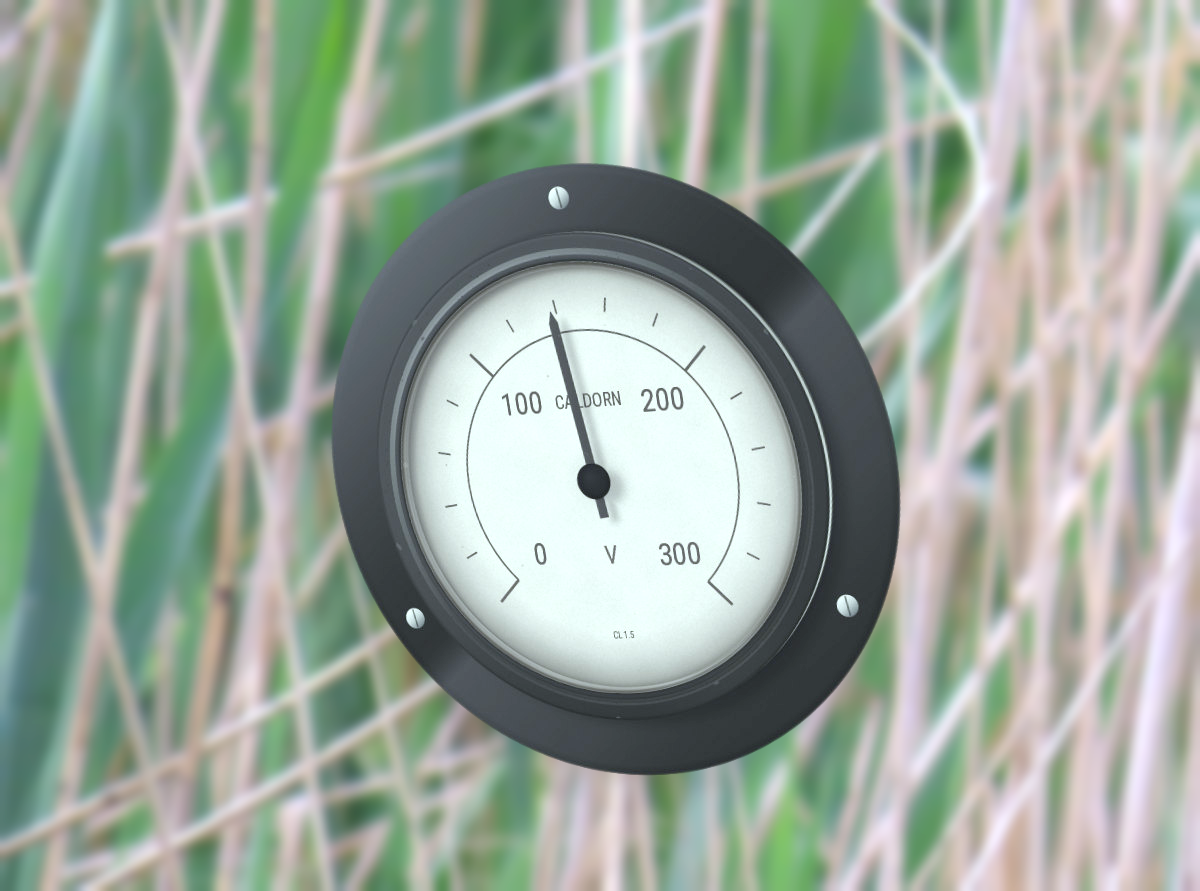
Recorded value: 140; V
